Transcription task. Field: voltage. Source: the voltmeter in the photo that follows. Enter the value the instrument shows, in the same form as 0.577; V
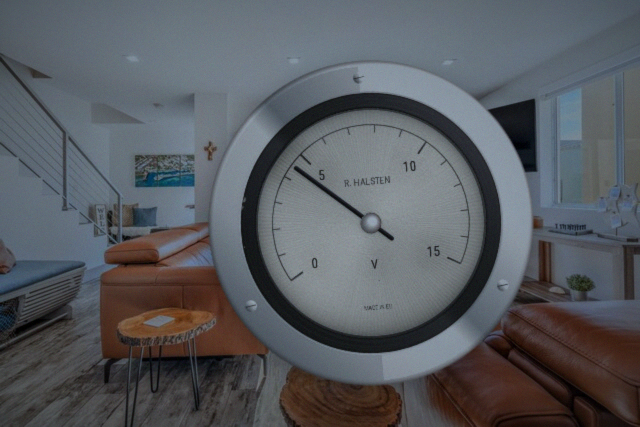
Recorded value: 4.5; V
